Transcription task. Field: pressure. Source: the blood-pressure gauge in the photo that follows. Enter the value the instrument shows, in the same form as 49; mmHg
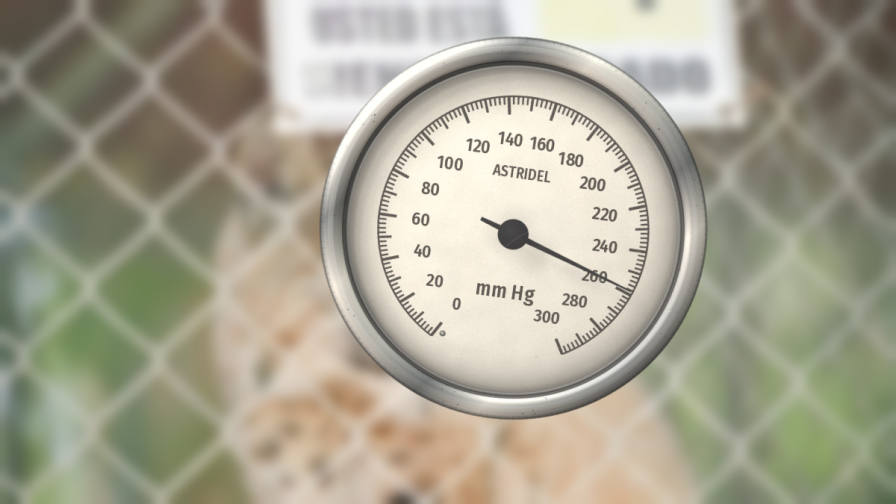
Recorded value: 258; mmHg
